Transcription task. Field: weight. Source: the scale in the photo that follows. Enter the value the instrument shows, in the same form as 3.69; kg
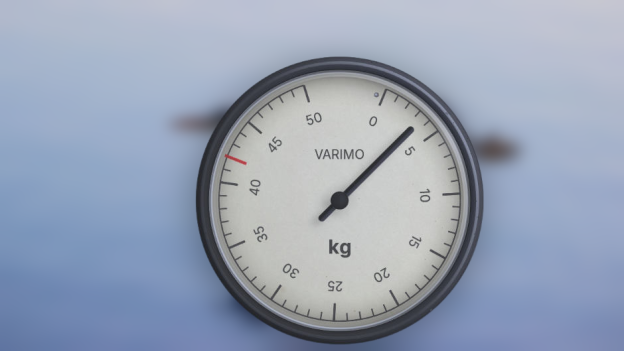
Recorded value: 3.5; kg
